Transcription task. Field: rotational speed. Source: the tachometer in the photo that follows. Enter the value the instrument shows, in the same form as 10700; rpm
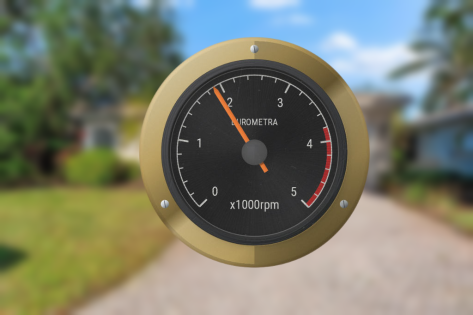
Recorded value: 1900; rpm
